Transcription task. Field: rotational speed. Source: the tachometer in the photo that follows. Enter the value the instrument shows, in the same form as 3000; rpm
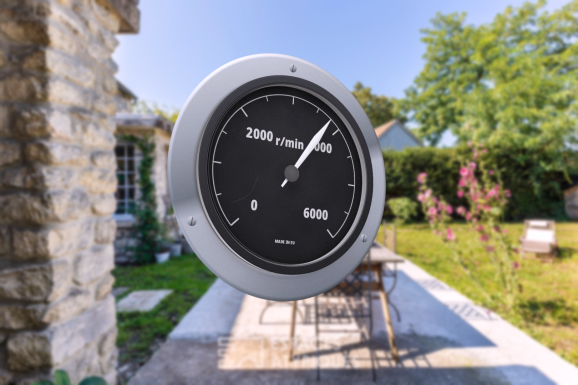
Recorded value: 3750; rpm
